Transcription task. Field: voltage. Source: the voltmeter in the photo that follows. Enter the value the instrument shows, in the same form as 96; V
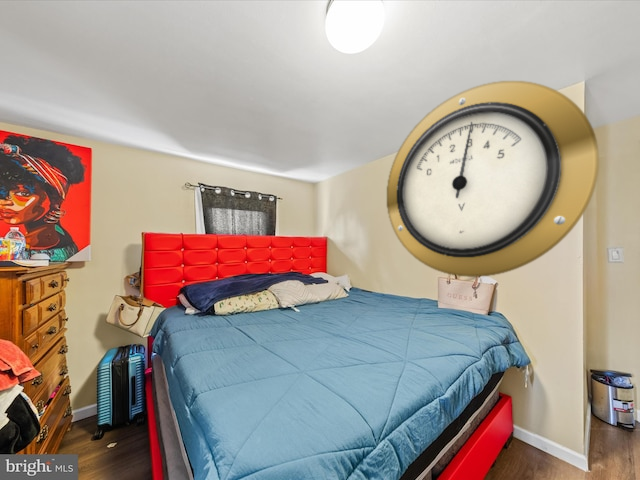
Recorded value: 3; V
